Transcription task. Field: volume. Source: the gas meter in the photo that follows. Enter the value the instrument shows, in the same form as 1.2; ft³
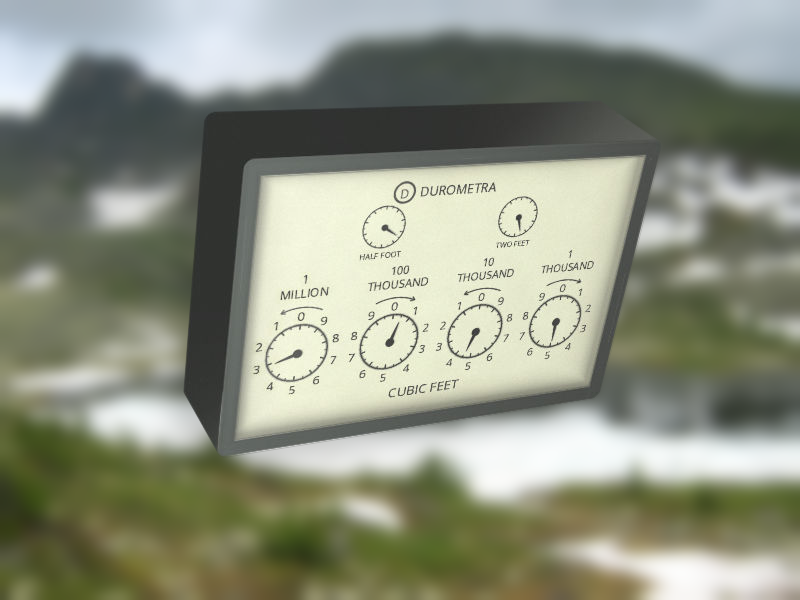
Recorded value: 304500; ft³
